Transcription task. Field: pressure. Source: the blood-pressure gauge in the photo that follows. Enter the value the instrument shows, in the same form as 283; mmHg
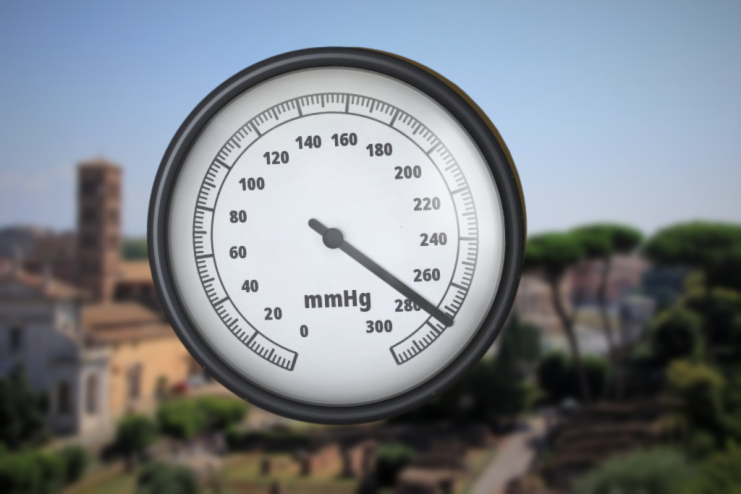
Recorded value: 274; mmHg
